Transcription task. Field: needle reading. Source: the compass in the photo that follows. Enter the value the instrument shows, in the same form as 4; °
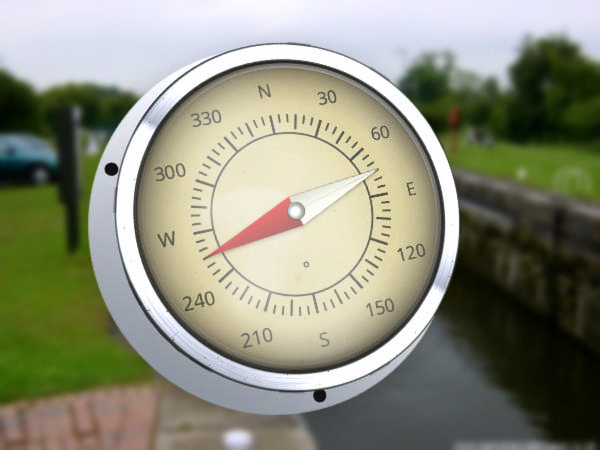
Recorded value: 255; °
